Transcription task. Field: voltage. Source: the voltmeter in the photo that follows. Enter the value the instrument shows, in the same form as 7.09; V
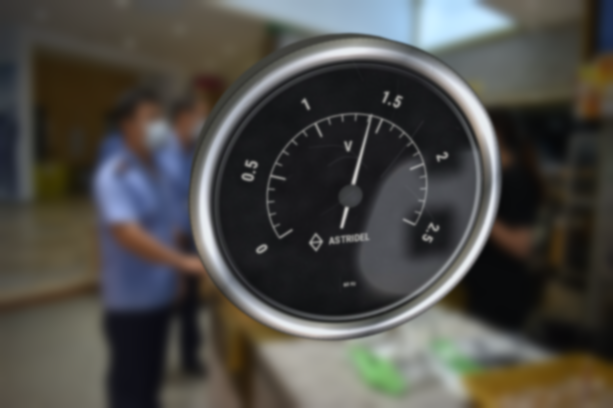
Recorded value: 1.4; V
